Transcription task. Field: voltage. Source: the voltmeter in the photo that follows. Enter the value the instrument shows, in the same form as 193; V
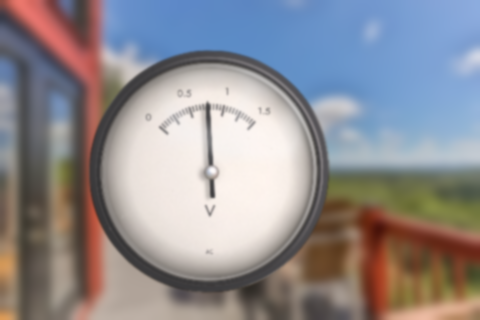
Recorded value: 0.75; V
